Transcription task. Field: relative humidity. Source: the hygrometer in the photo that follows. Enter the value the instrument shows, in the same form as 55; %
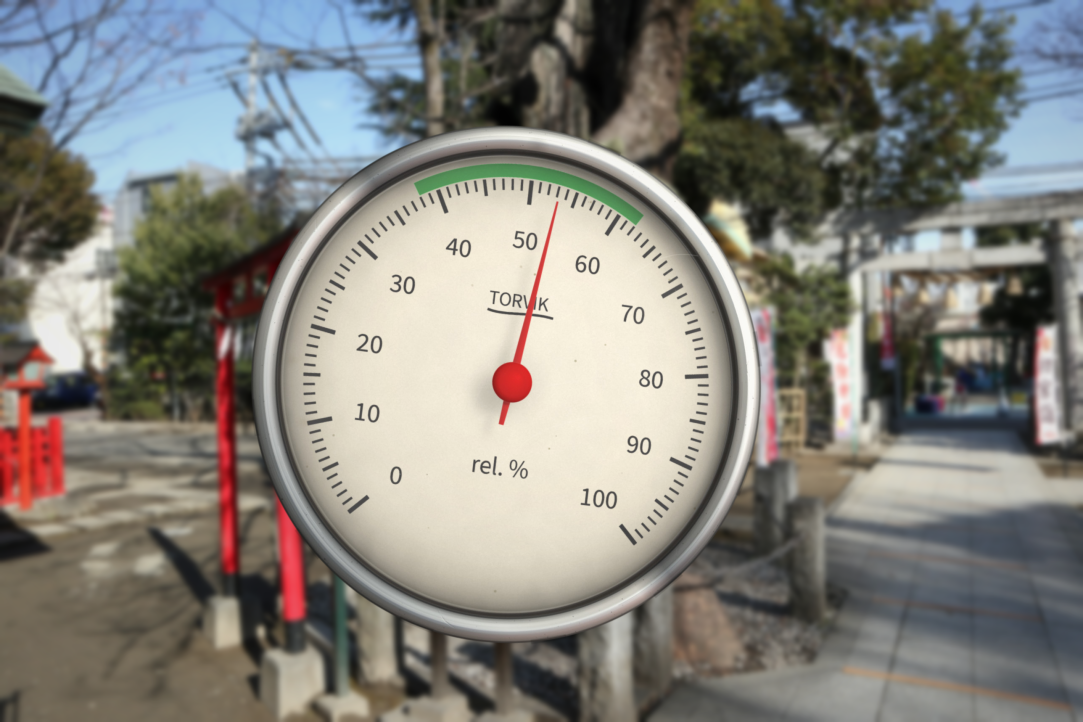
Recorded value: 53; %
